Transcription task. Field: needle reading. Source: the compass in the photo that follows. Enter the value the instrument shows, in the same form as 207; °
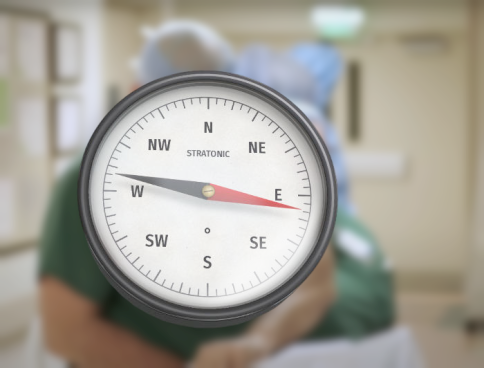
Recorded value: 100; °
